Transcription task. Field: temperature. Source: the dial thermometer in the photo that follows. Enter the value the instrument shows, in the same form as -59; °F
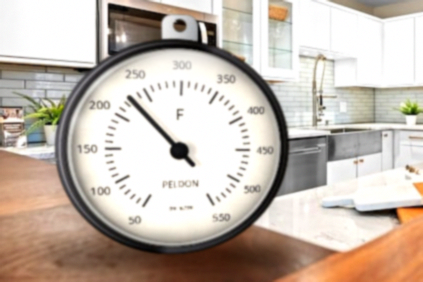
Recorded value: 230; °F
